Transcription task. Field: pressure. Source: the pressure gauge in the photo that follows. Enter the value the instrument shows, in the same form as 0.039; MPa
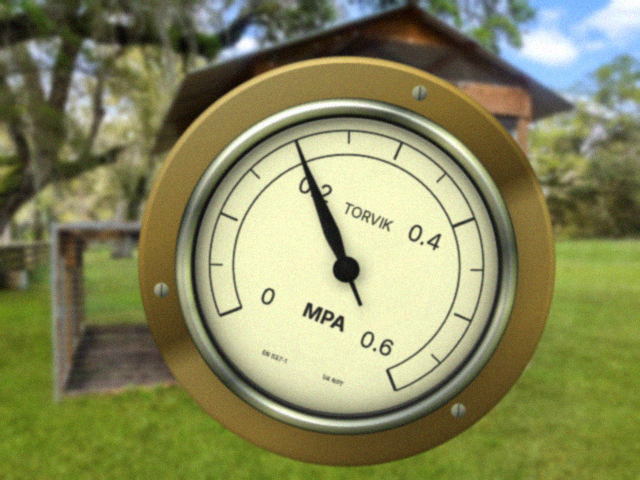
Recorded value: 0.2; MPa
